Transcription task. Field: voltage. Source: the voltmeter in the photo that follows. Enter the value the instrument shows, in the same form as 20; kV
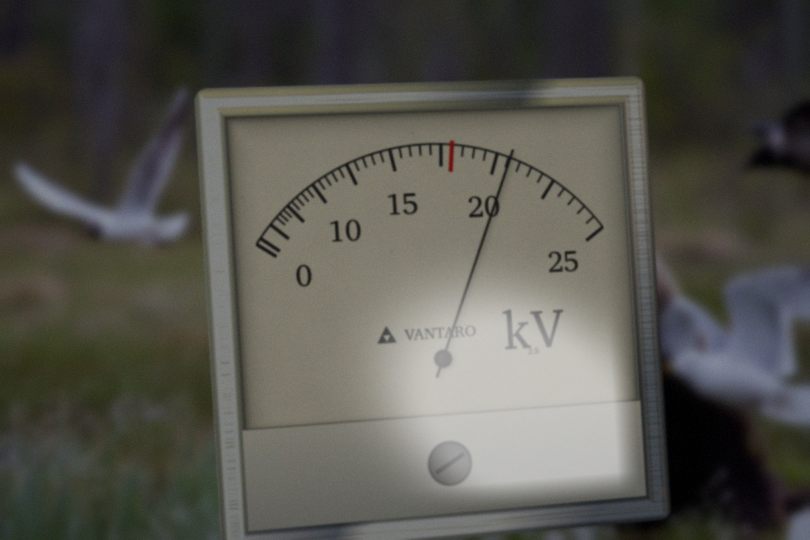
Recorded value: 20.5; kV
